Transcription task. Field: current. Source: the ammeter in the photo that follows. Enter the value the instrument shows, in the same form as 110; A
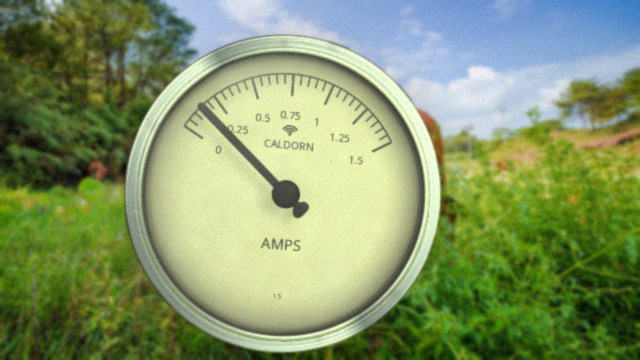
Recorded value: 0.15; A
